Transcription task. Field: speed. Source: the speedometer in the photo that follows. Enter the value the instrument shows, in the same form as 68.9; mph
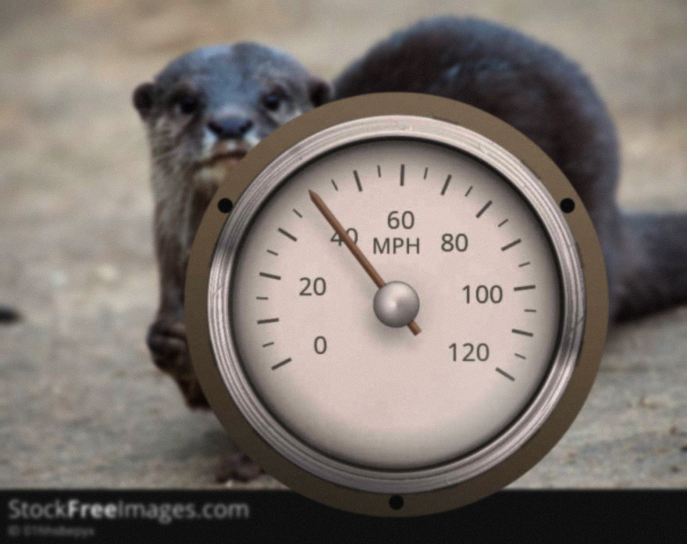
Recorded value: 40; mph
